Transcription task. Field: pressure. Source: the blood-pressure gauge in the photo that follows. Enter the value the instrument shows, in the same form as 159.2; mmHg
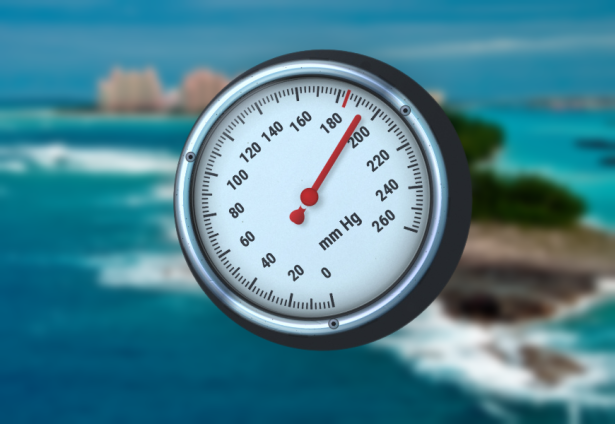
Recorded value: 194; mmHg
